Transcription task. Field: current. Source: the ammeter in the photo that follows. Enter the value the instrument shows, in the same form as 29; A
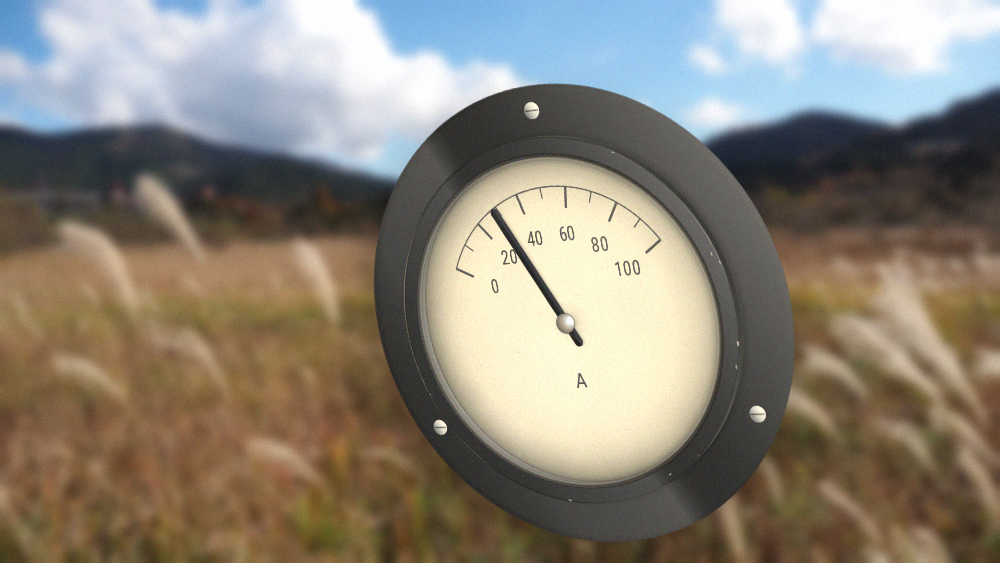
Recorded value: 30; A
